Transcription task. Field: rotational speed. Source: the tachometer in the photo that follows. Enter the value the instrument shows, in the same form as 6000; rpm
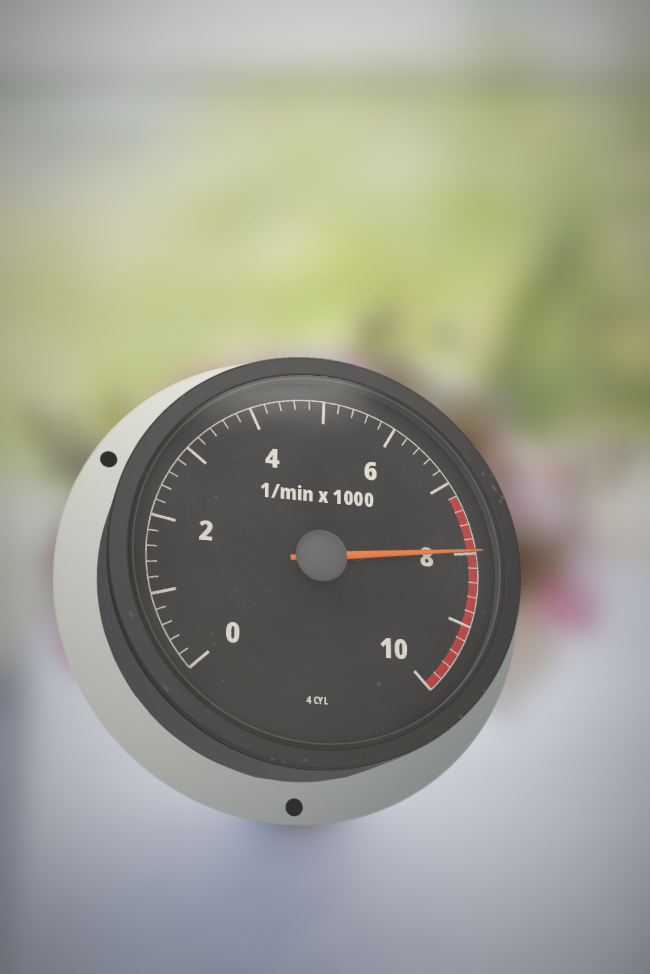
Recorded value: 8000; rpm
